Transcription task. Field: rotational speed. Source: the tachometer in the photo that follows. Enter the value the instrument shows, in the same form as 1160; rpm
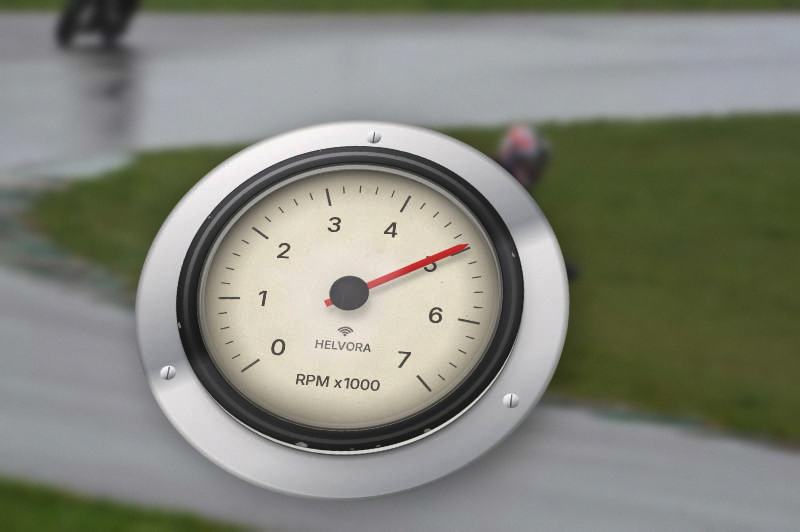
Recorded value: 5000; rpm
